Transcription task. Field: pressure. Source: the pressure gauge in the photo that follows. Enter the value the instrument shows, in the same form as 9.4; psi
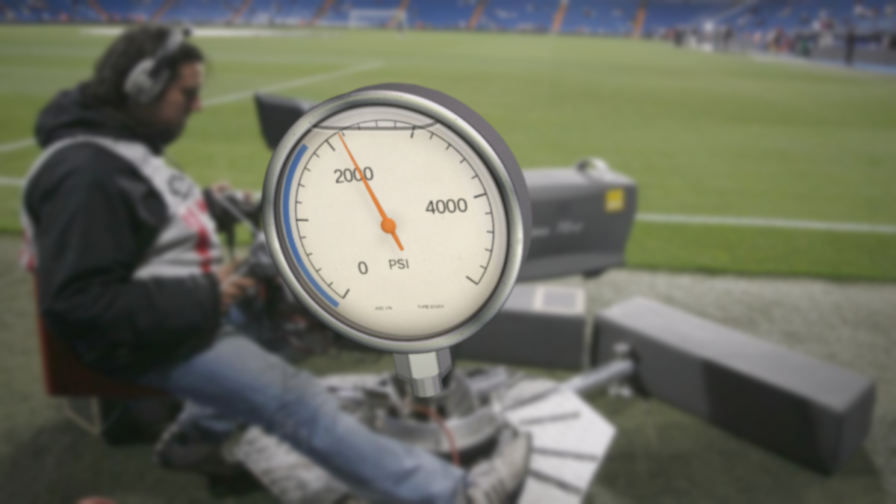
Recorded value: 2200; psi
